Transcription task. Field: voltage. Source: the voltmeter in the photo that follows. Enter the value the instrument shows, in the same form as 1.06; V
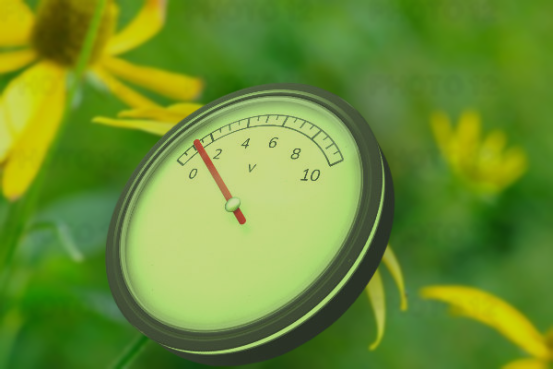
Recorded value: 1.25; V
